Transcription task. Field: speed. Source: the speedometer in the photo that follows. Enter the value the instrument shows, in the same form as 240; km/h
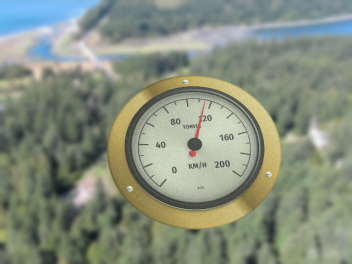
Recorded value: 115; km/h
